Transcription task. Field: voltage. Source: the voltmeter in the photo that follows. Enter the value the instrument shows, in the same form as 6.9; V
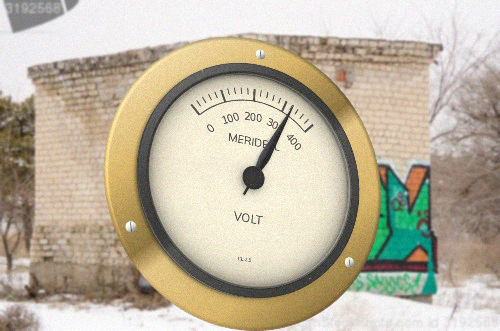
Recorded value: 320; V
